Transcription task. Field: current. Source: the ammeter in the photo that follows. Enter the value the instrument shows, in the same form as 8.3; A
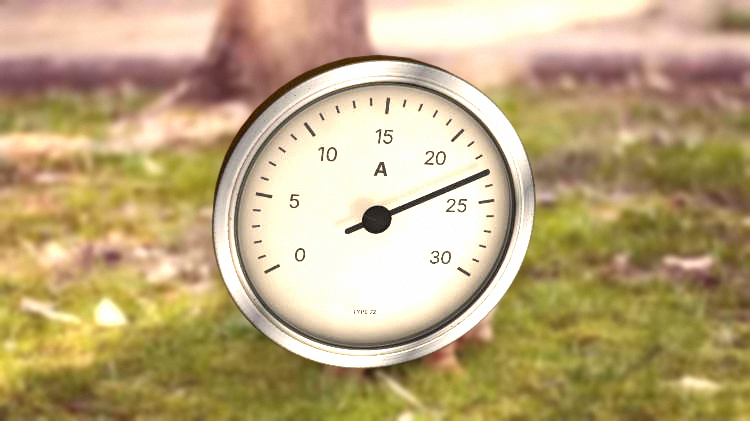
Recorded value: 23; A
